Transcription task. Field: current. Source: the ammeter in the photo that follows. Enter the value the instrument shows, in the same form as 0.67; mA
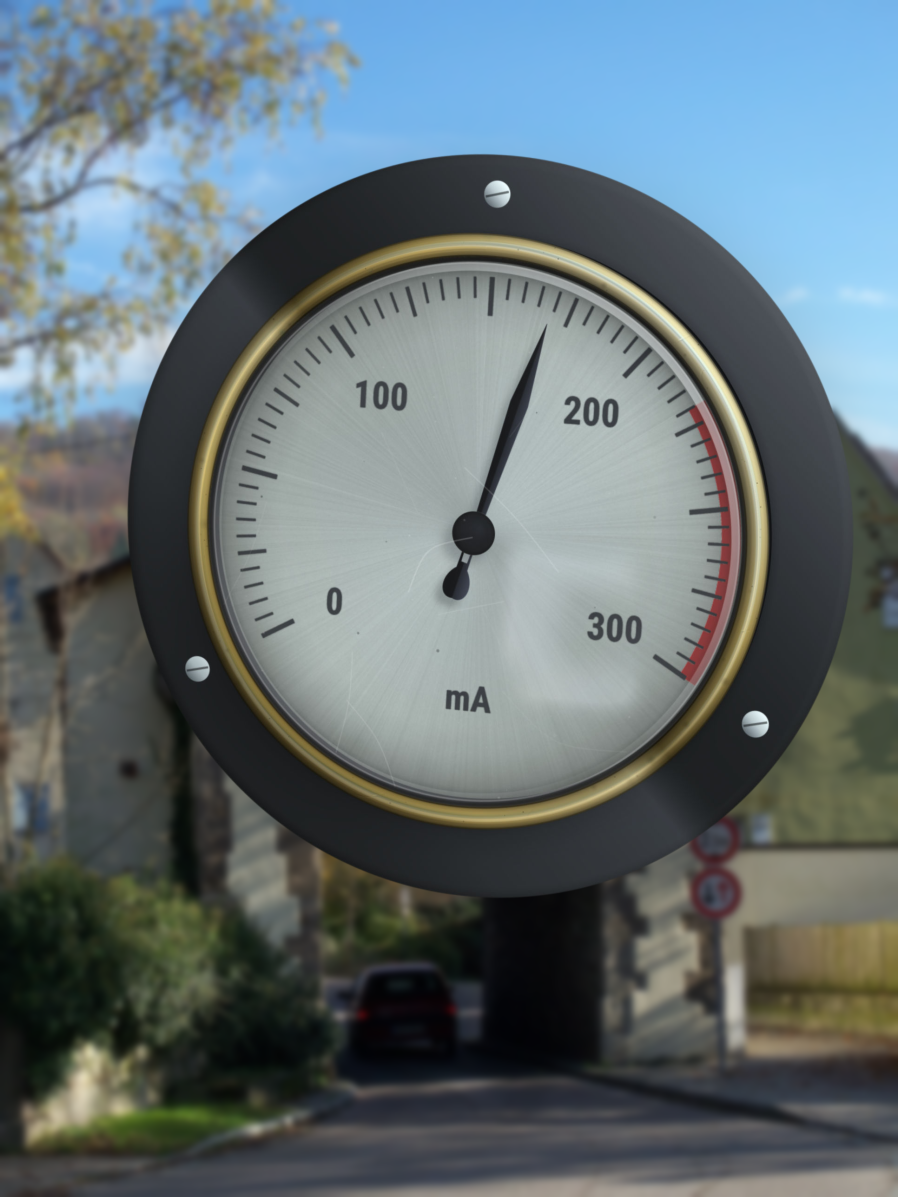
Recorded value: 170; mA
